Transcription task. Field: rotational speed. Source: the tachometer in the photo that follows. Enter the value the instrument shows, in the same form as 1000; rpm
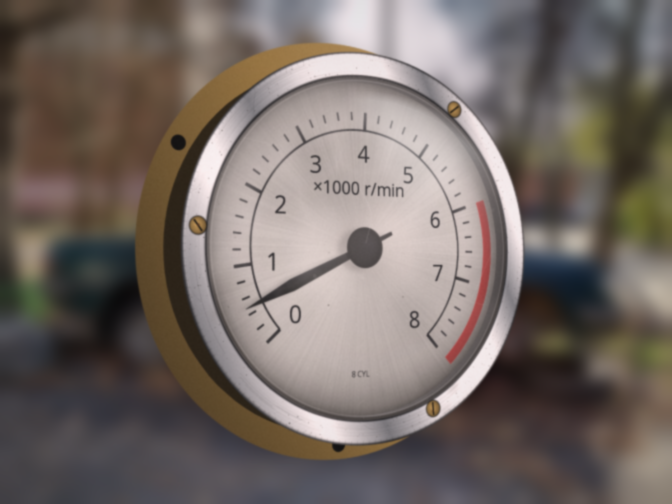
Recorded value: 500; rpm
